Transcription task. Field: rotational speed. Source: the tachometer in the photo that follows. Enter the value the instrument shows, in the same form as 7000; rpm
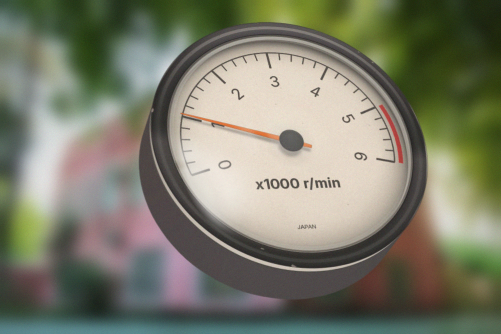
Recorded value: 1000; rpm
